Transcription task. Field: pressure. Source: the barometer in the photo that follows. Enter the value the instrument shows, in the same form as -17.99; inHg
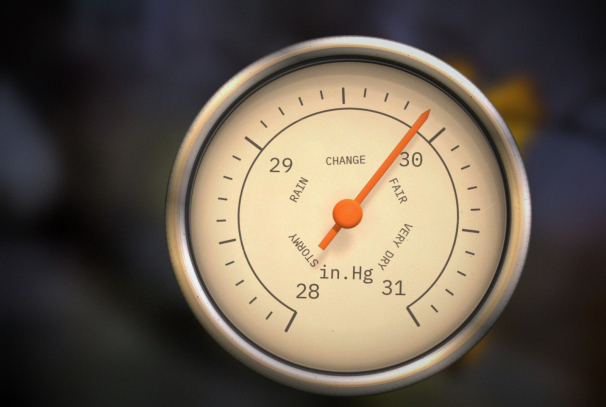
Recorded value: 29.9; inHg
